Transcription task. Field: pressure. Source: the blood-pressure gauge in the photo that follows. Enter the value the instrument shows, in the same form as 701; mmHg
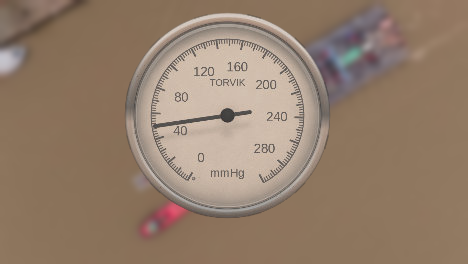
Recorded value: 50; mmHg
